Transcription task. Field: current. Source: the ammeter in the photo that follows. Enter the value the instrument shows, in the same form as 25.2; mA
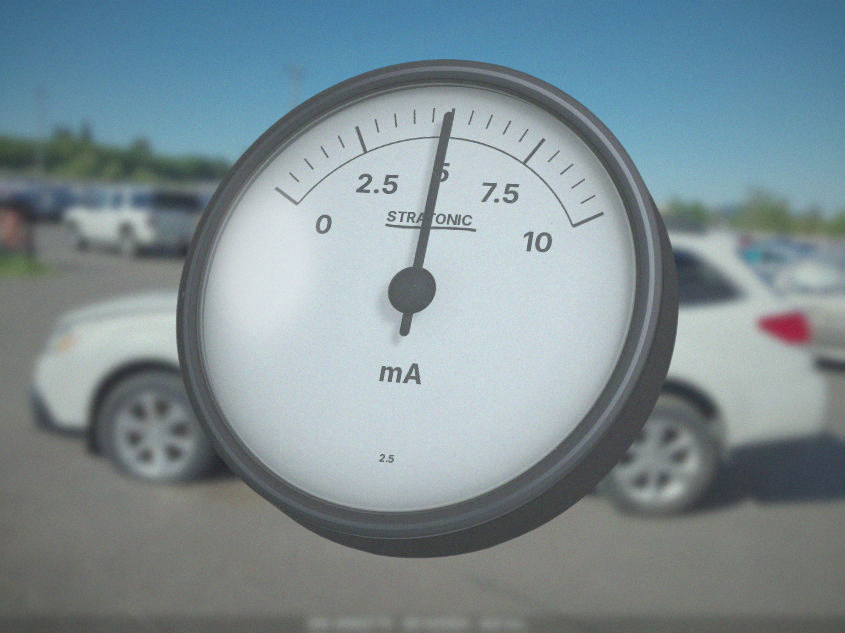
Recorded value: 5; mA
